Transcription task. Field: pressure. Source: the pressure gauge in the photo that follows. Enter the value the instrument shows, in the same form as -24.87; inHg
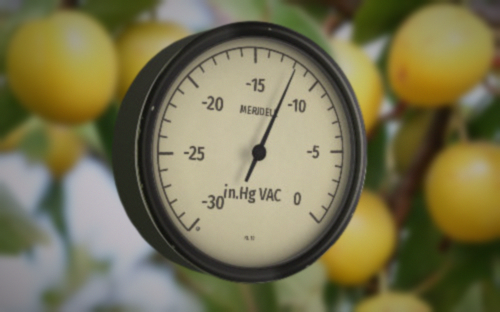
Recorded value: -12; inHg
